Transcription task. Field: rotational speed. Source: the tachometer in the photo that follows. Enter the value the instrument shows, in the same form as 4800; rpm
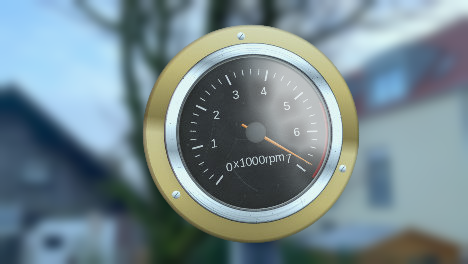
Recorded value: 6800; rpm
